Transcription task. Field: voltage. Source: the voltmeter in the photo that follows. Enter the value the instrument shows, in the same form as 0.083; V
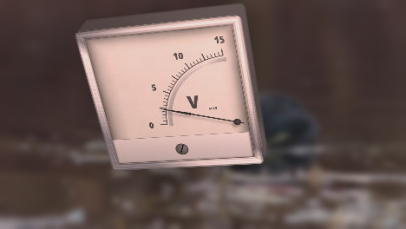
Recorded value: 2.5; V
